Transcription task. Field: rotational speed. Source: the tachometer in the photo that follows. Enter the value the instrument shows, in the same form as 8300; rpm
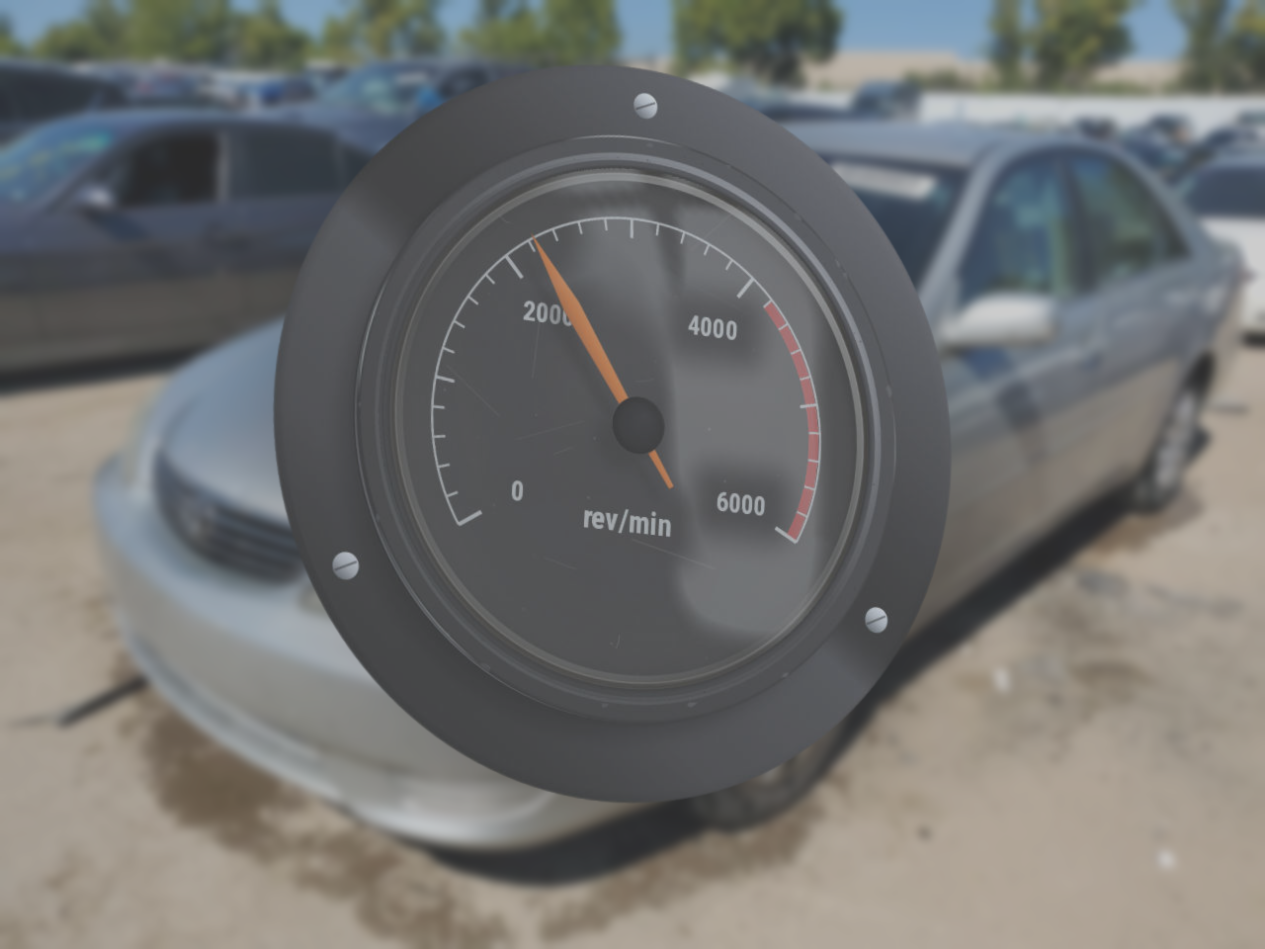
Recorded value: 2200; rpm
